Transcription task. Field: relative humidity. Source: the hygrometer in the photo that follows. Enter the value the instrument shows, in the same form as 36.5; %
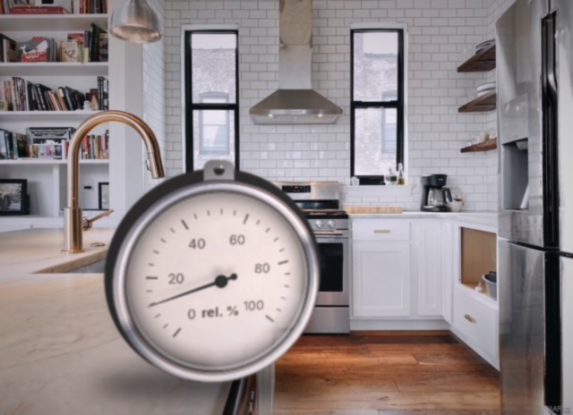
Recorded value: 12; %
